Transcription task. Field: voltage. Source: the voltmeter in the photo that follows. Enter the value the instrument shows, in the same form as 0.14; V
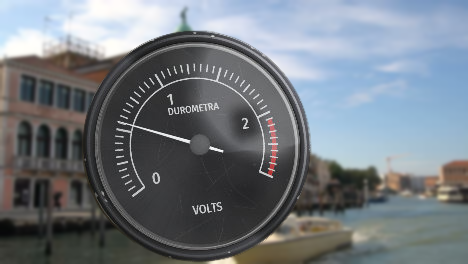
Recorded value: 0.55; V
